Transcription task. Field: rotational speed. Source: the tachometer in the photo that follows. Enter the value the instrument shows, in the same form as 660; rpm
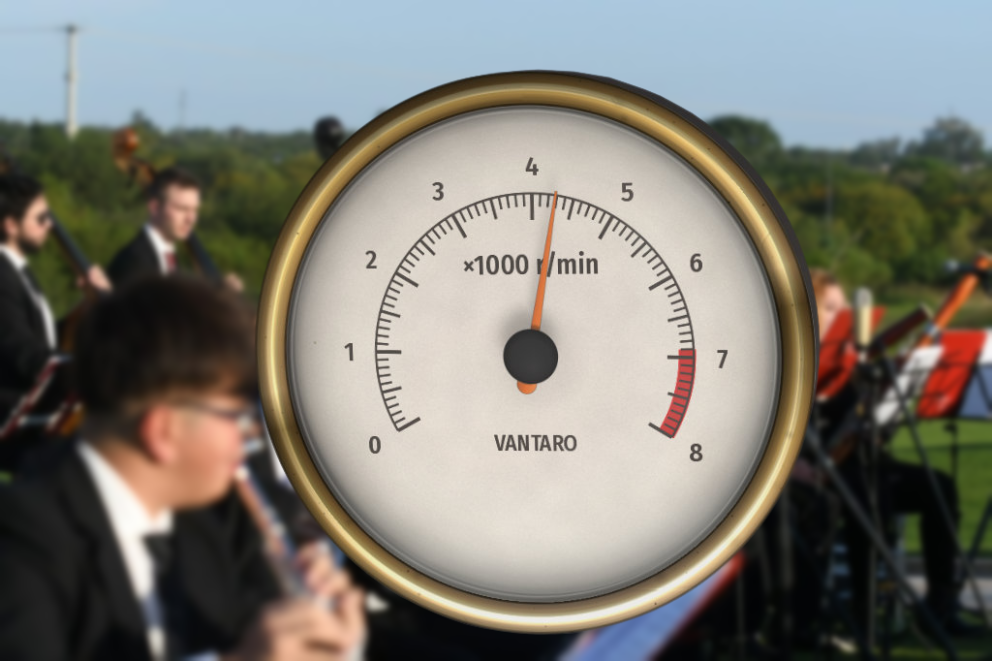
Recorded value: 4300; rpm
